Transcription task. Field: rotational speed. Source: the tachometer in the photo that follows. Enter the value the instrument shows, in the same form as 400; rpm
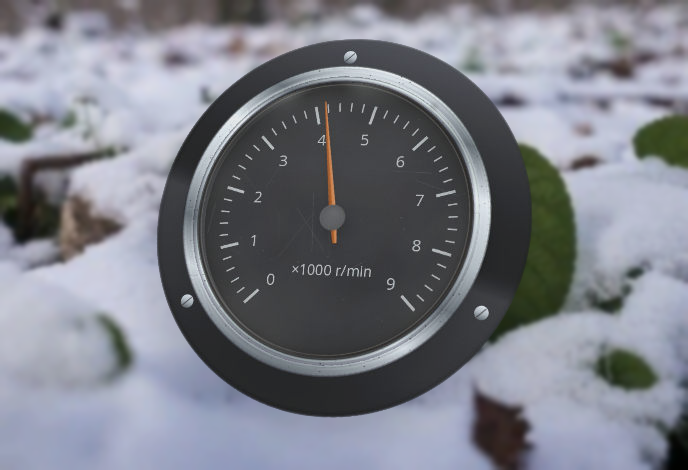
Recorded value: 4200; rpm
